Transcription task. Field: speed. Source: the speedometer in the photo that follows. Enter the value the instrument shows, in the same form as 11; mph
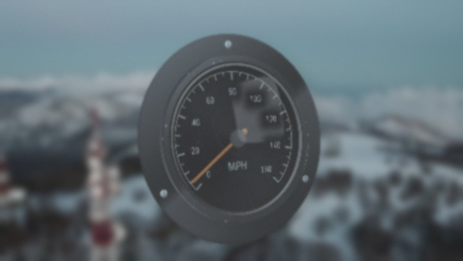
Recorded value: 5; mph
